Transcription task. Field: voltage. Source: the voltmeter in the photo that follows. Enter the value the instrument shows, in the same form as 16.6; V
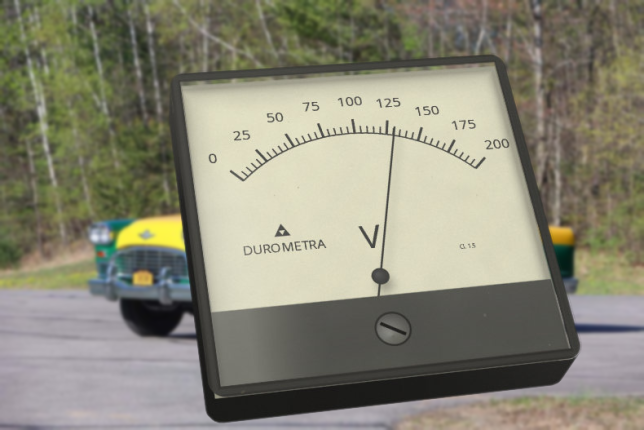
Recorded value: 130; V
